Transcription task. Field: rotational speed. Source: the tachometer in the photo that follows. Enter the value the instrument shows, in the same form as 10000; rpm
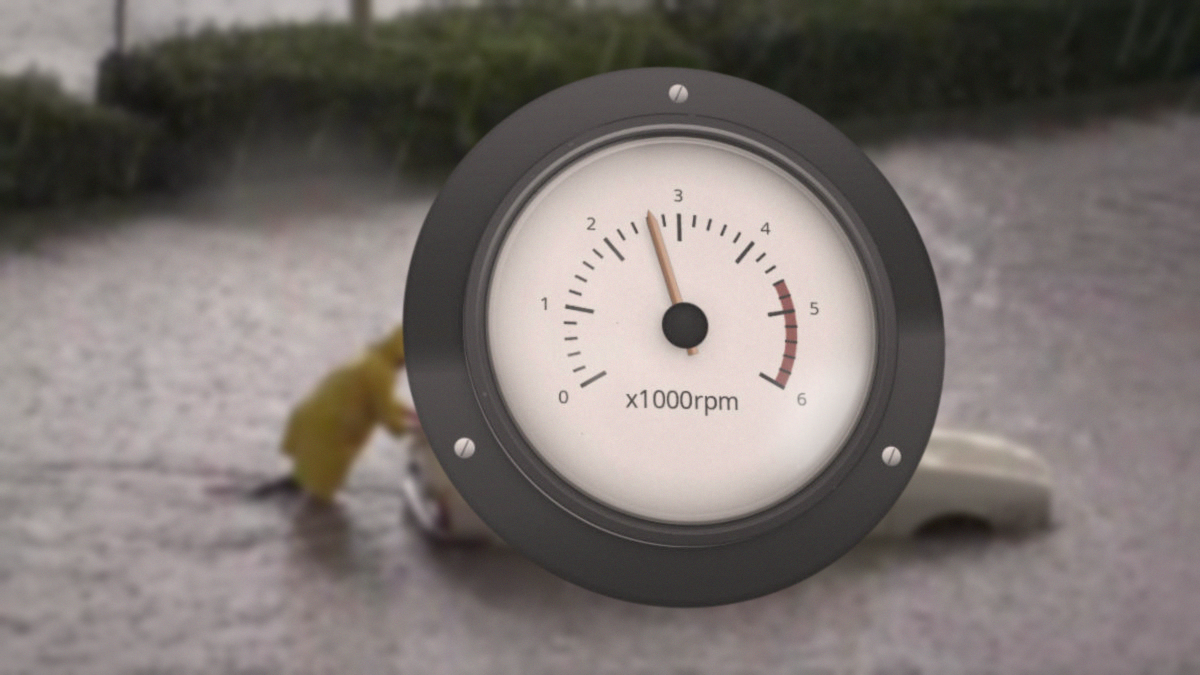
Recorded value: 2600; rpm
